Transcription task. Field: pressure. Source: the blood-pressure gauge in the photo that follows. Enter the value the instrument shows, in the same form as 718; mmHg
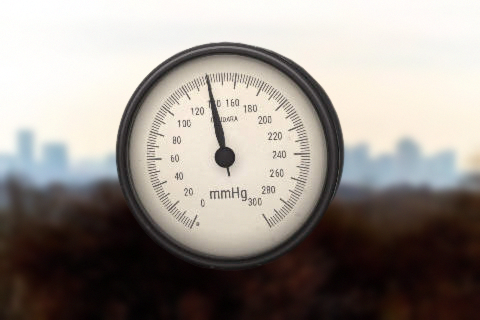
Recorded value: 140; mmHg
